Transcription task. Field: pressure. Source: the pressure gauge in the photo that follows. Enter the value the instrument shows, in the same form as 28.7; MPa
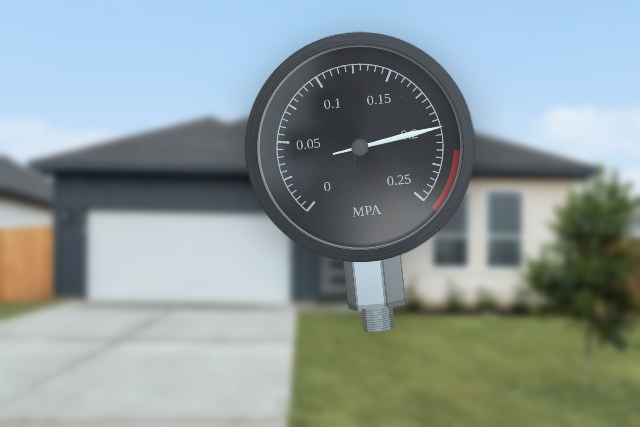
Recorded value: 0.2; MPa
